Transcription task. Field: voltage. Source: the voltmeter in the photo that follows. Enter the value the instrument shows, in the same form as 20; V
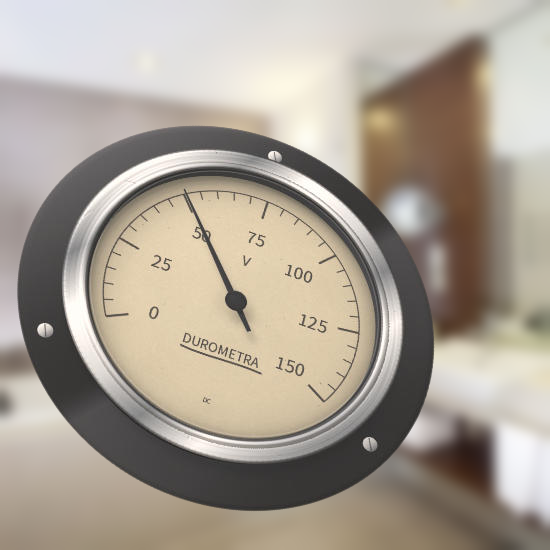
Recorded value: 50; V
